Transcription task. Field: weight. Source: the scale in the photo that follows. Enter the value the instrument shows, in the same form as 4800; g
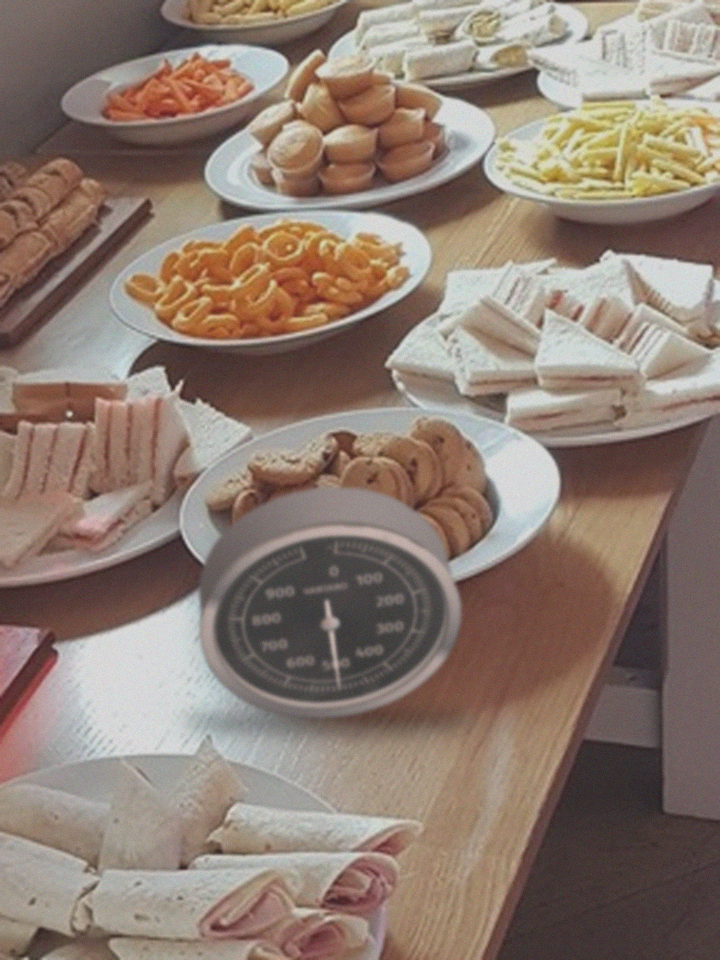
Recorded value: 500; g
